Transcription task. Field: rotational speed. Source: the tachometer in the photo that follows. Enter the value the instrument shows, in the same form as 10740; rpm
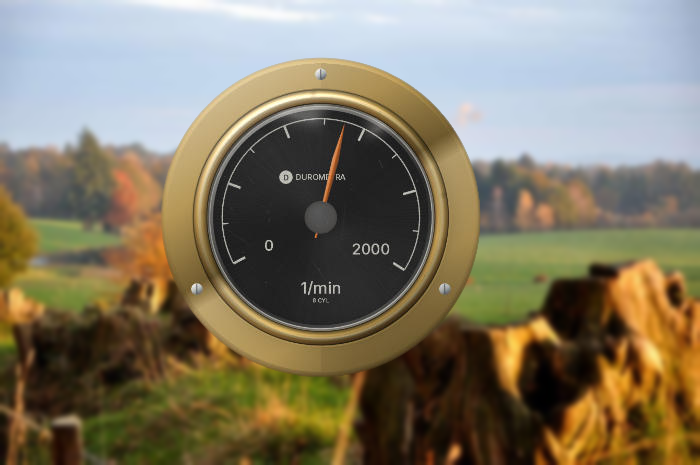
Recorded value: 1100; rpm
